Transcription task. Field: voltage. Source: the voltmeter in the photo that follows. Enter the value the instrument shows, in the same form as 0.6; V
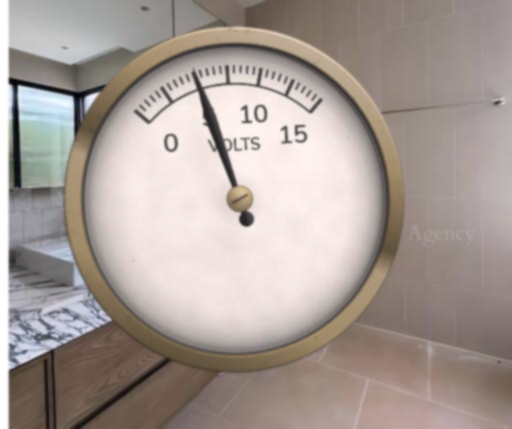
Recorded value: 5; V
